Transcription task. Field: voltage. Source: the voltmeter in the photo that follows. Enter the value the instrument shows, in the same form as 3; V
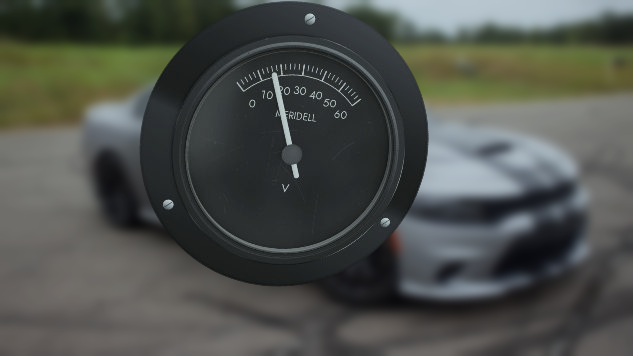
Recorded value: 16; V
